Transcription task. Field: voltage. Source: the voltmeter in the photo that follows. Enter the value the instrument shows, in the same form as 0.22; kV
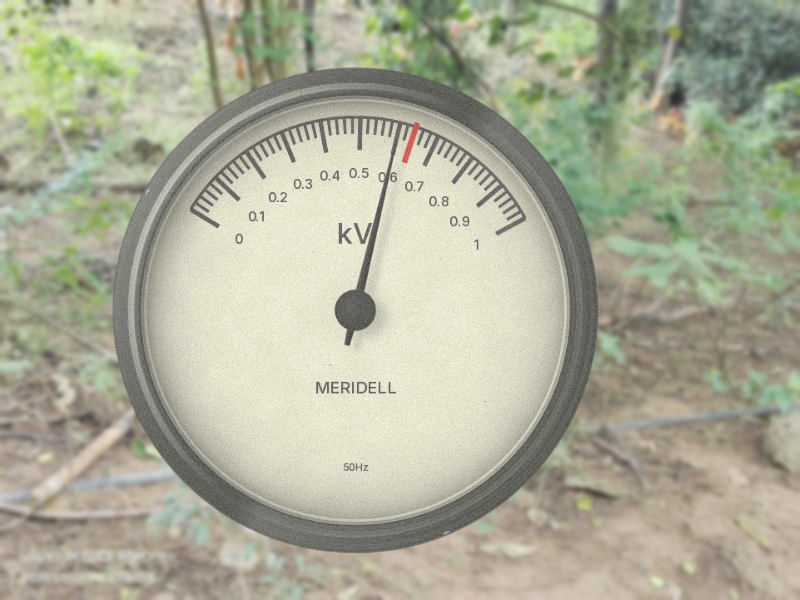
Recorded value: 0.6; kV
